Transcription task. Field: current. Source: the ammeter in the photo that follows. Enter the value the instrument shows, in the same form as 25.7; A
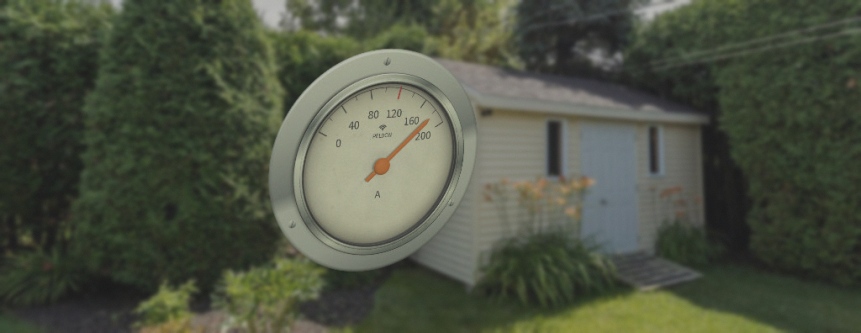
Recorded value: 180; A
